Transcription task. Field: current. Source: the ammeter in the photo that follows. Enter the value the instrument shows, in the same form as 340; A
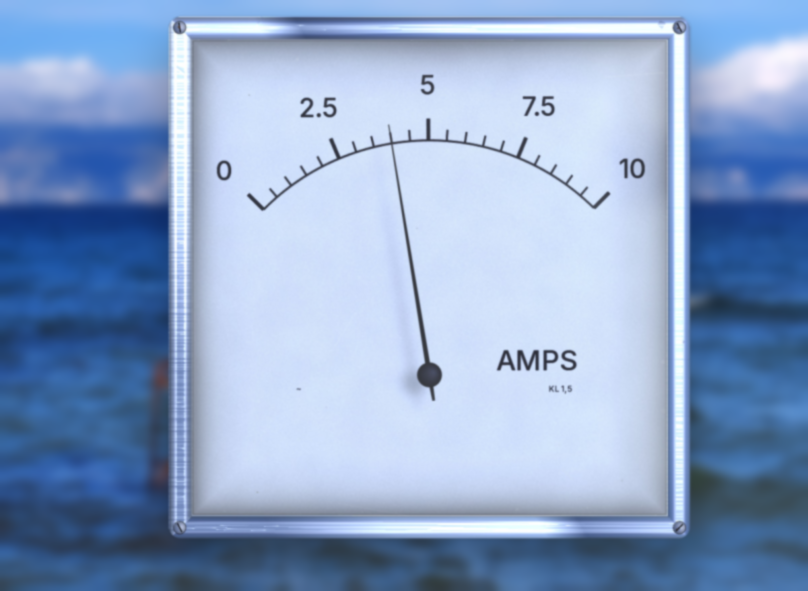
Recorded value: 4; A
